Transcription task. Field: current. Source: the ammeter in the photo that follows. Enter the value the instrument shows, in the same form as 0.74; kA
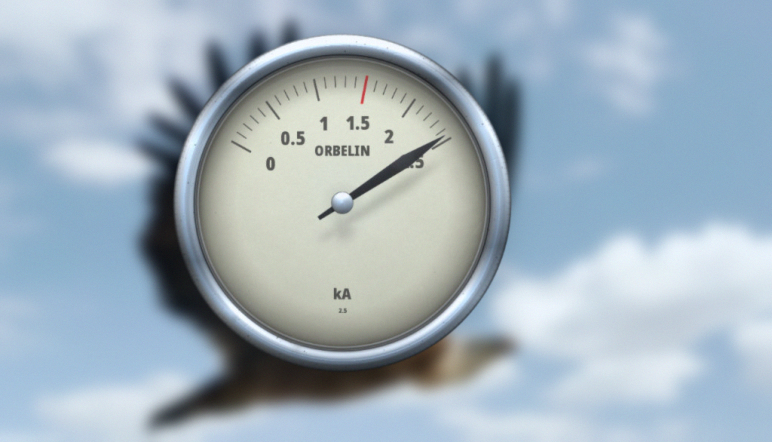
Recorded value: 2.45; kA
